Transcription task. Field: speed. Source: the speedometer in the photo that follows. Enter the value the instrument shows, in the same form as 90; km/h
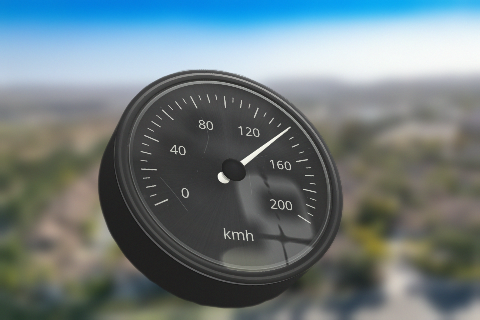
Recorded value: 140; km/h
